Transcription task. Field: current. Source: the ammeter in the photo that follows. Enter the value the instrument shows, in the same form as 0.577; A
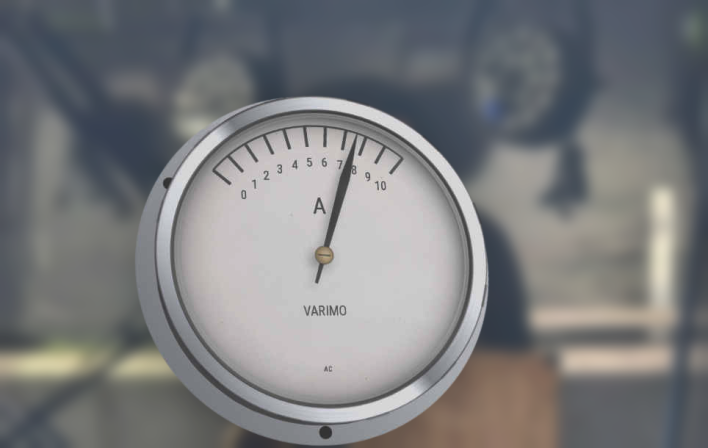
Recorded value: 7.5; A
